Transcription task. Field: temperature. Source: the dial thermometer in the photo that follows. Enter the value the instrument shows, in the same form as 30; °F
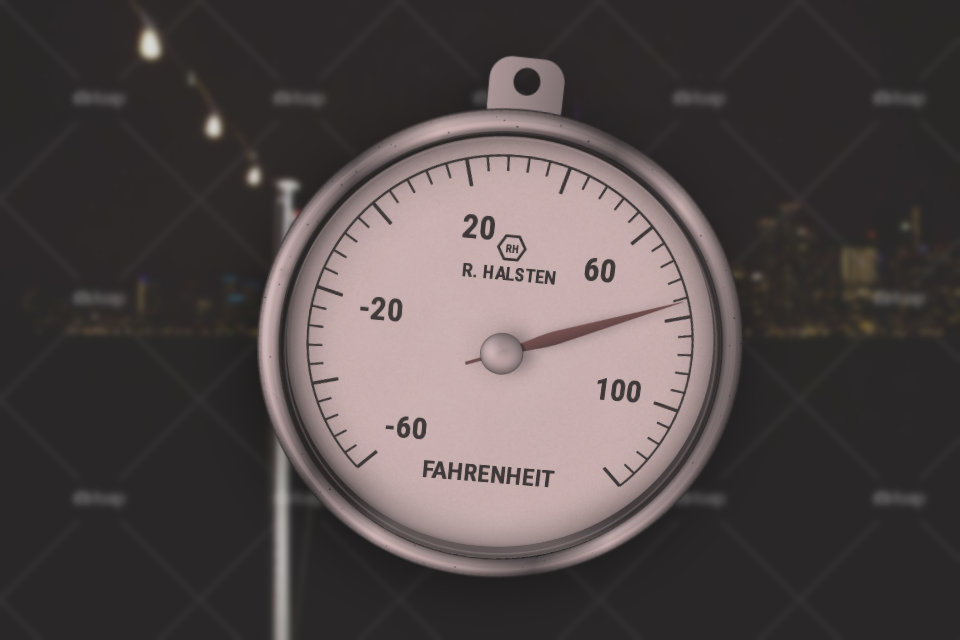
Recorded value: 76; °F
